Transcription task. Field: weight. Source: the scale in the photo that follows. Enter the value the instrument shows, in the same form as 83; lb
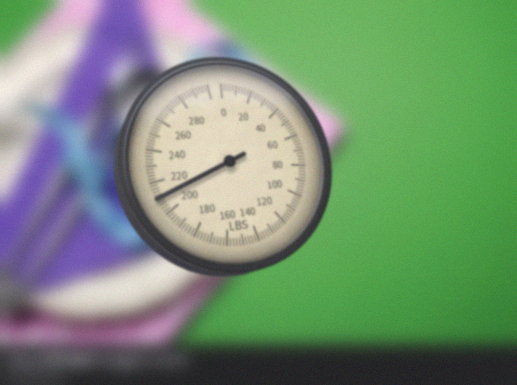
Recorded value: 210; lb
